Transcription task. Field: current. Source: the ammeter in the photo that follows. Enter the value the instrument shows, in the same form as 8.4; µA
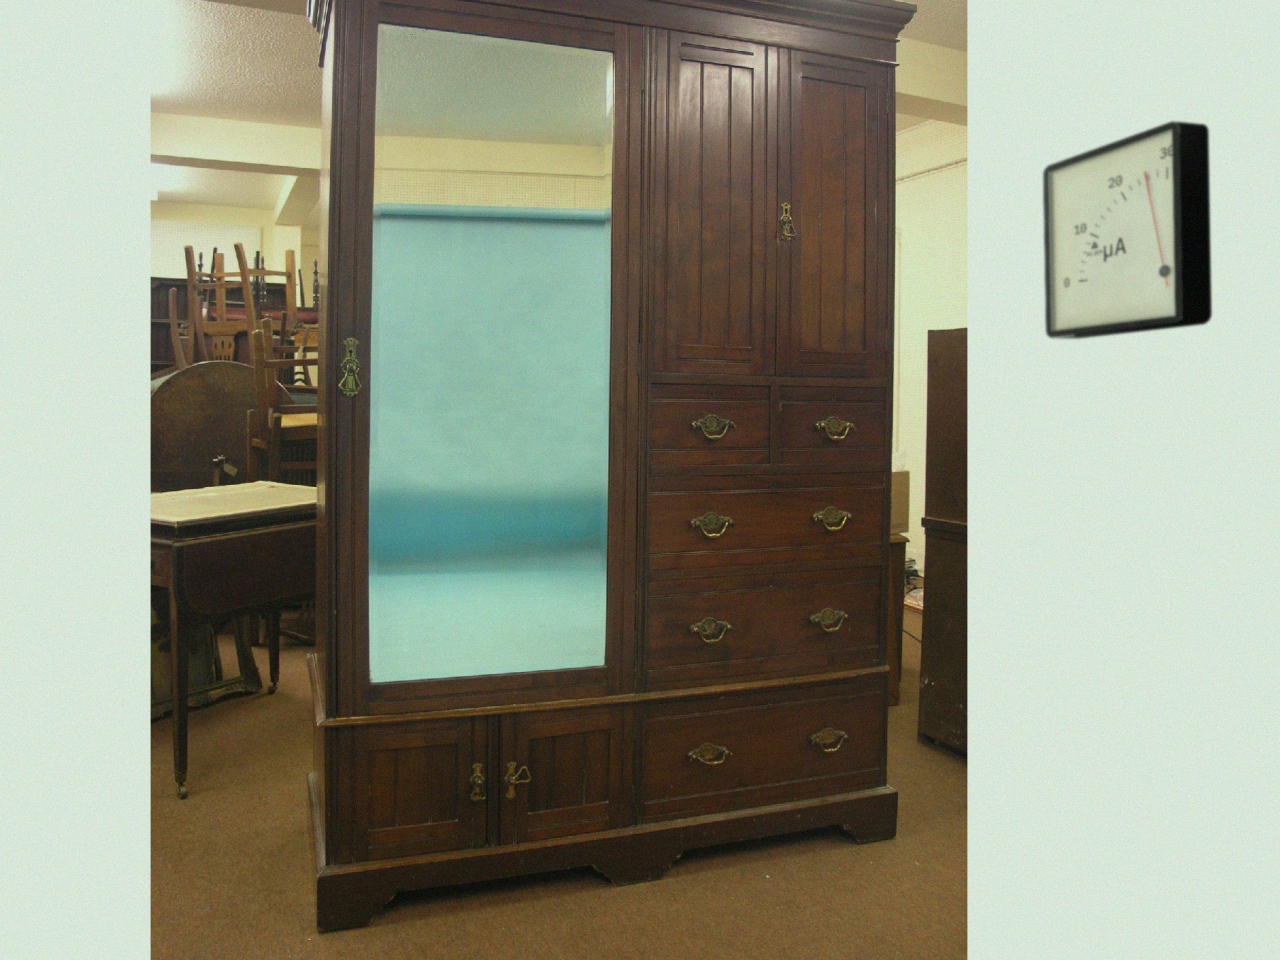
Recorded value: 26; µA
